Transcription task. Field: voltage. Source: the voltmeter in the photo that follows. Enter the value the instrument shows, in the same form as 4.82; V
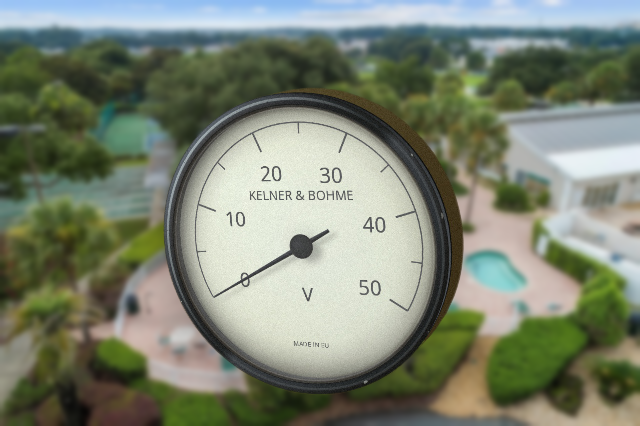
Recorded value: 0; V
